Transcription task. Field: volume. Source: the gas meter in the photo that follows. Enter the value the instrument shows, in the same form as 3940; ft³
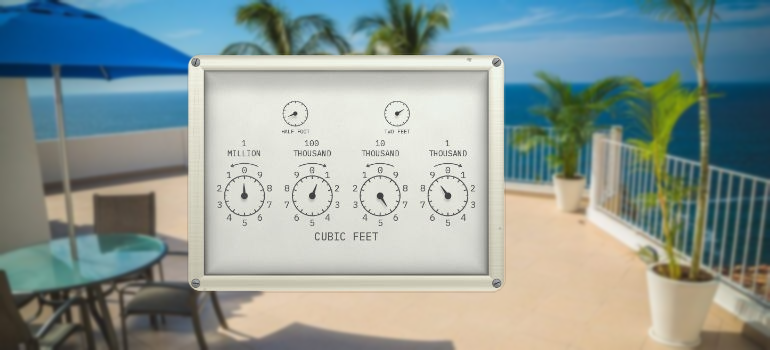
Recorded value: 5900; ft³
